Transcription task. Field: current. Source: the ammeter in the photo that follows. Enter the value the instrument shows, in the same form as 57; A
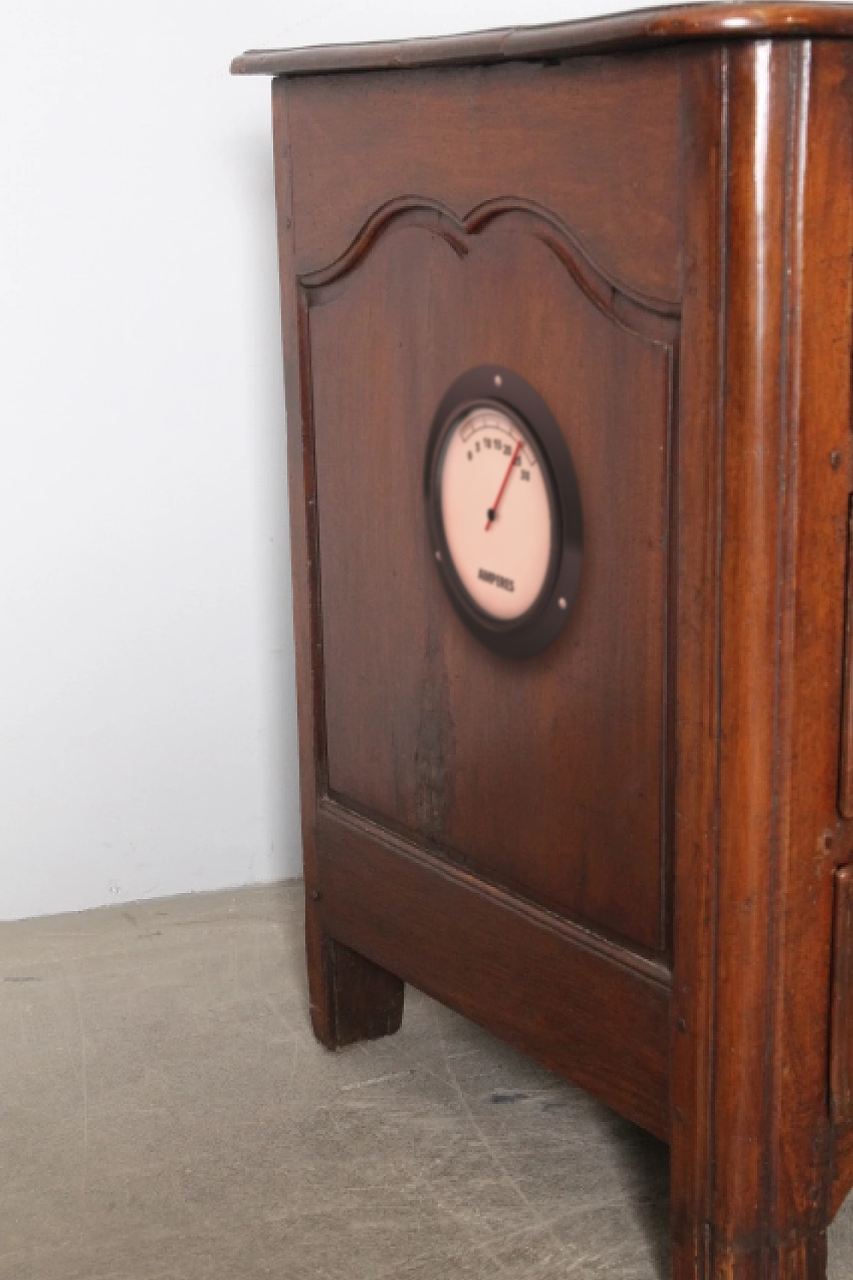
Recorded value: 25; A
